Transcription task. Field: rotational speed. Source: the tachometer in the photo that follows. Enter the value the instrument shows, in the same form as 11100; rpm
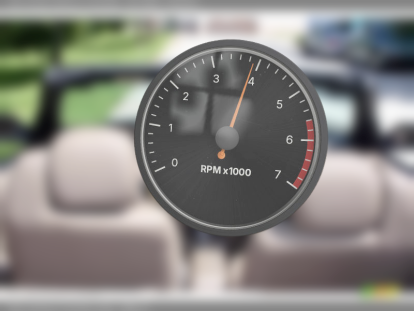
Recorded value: 3900; rpm
